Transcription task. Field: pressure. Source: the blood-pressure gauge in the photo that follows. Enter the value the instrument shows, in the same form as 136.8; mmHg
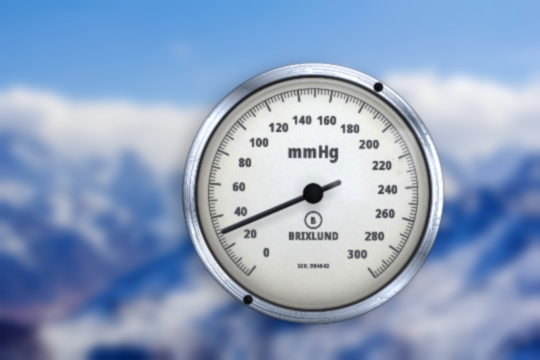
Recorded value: 30; mmHg
